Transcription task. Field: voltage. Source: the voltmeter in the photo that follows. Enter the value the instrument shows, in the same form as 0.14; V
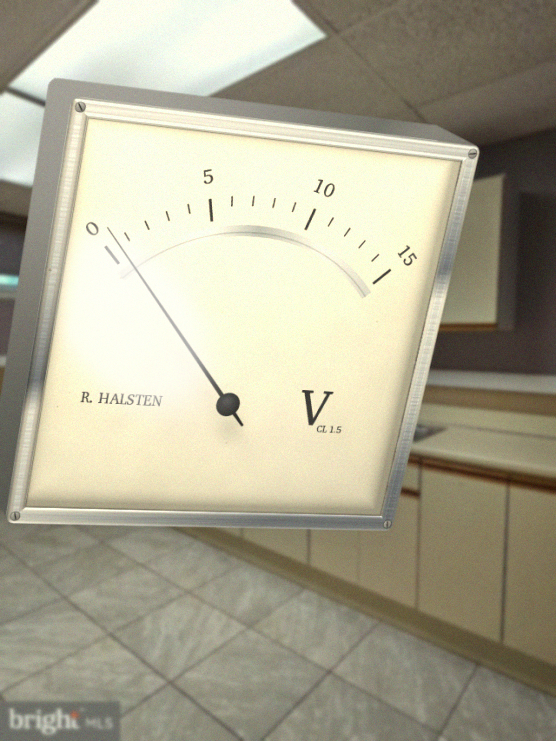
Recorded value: 0.5; V
